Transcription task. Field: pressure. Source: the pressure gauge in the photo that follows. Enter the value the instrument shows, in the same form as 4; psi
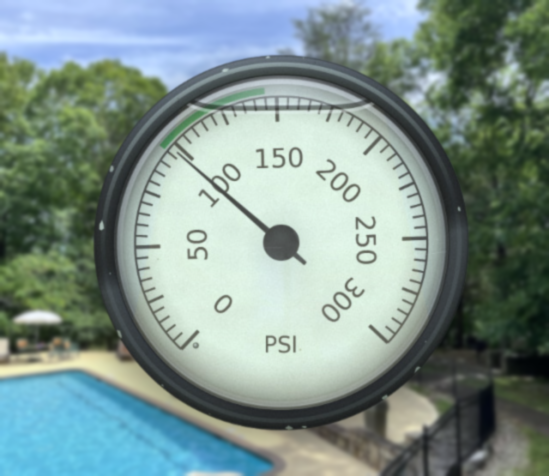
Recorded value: 97.5; psi
